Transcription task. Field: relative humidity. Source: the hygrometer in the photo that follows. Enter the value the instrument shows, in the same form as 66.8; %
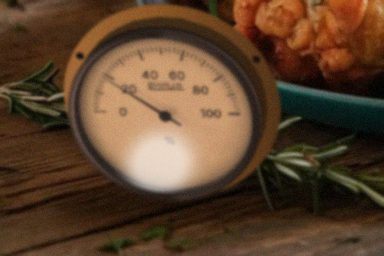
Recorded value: 20; %
